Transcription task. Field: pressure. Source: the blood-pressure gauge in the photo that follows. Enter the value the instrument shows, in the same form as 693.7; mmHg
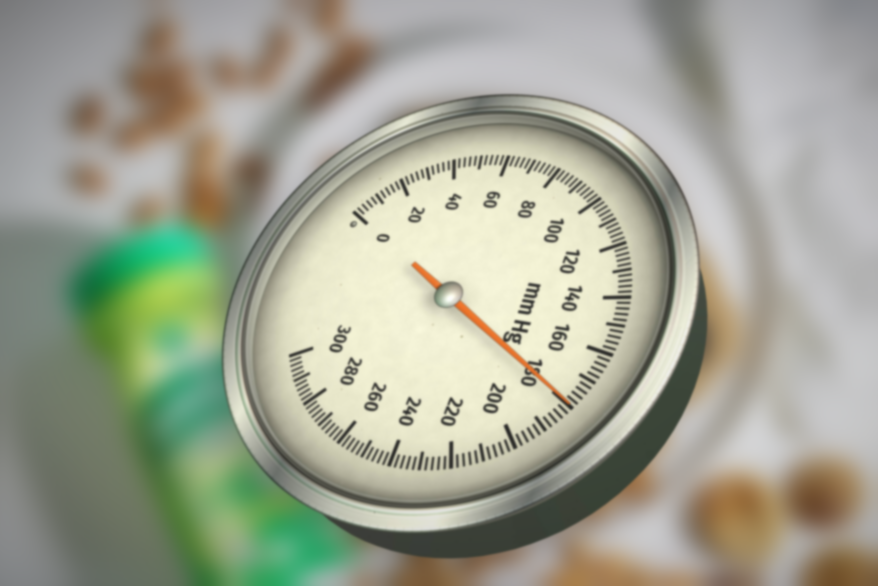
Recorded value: 180; mmHg
